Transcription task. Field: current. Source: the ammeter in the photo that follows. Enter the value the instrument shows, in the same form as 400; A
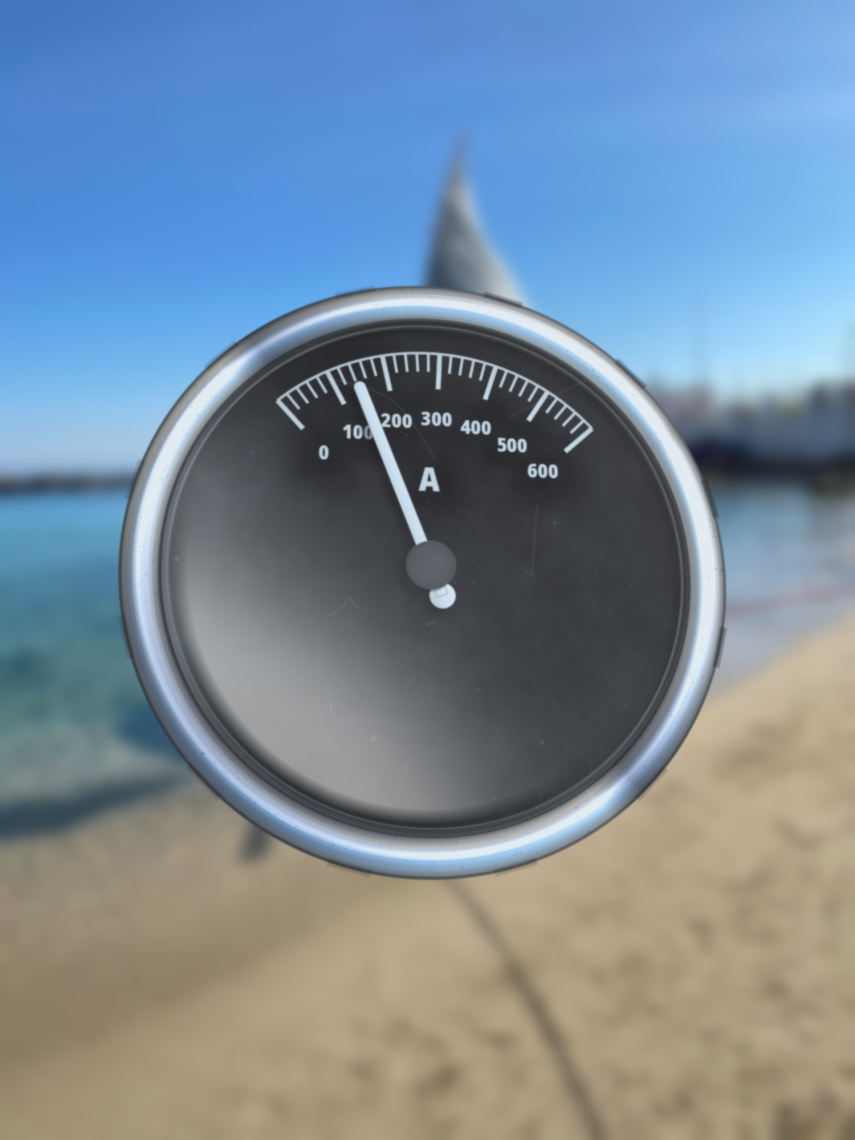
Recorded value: 140; A
